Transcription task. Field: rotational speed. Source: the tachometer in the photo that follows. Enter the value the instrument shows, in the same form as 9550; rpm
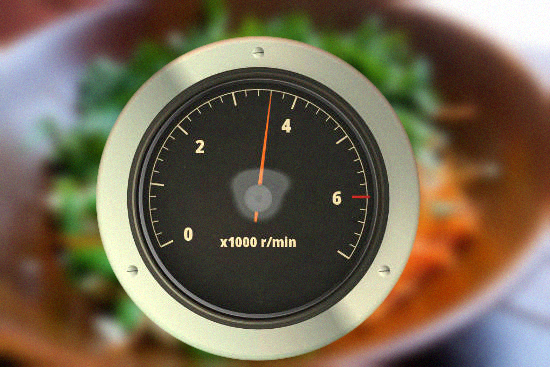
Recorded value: 3600; rpm
